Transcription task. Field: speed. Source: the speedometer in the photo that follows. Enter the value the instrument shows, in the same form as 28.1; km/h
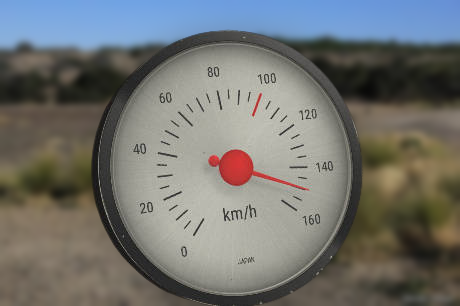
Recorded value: 150; km/h
